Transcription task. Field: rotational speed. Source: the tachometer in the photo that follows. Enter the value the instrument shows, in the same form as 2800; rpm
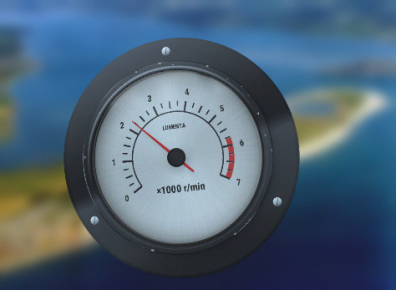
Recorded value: 2250; rpm
